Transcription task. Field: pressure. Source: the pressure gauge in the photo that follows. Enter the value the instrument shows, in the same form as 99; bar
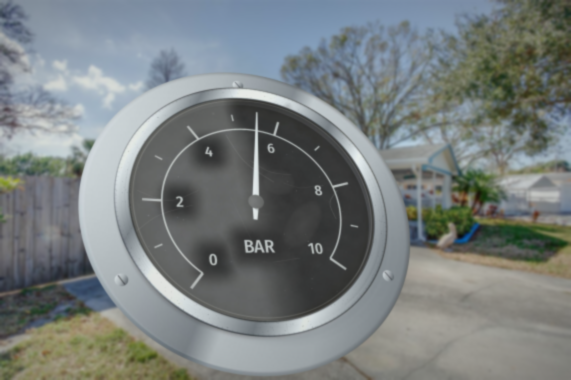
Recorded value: 5.5; bar
